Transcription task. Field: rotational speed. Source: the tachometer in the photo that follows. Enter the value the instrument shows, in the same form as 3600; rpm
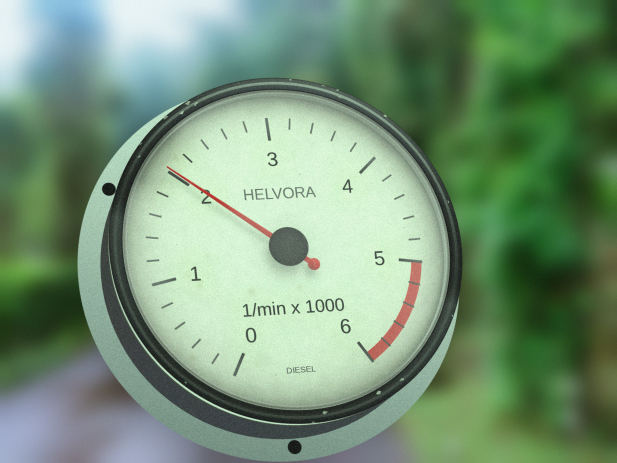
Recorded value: 2000; rpm
